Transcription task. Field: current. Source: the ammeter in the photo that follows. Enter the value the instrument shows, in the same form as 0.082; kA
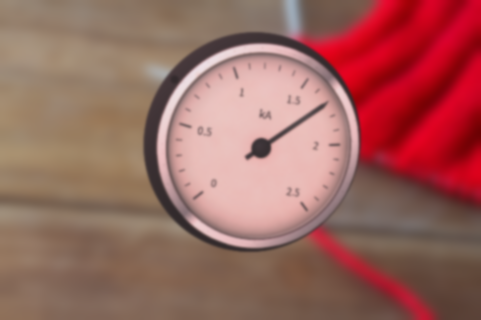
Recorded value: 1.7; kA
